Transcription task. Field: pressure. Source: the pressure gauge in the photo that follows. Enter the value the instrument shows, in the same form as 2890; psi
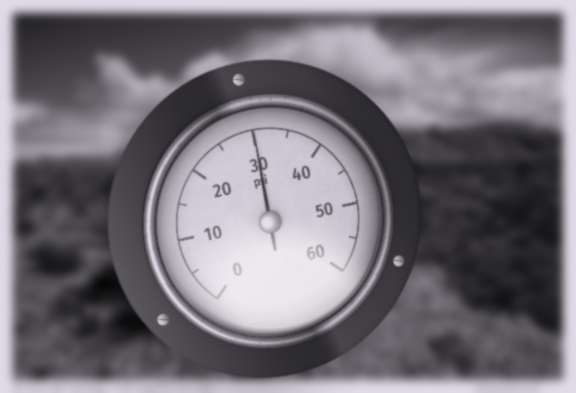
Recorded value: 30; psi
